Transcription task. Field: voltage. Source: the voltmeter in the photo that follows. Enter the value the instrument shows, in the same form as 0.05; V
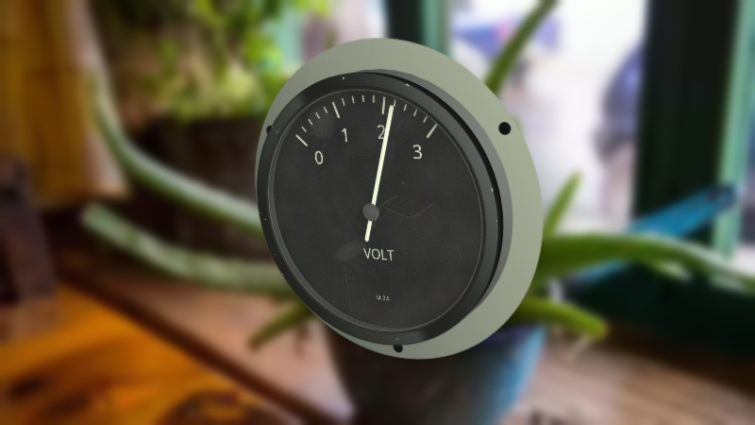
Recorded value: 2.2; V
